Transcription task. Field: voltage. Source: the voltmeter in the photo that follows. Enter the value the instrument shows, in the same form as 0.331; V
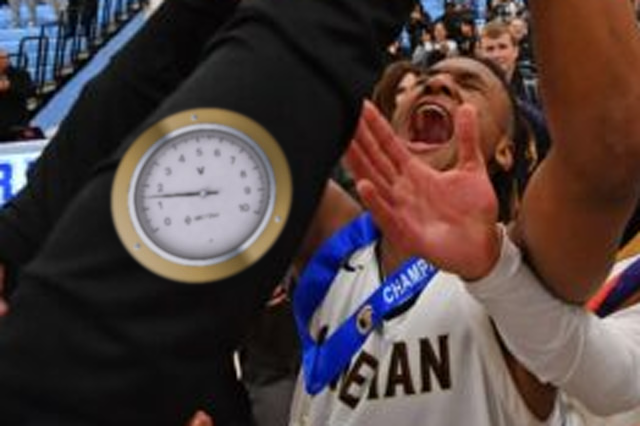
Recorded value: 1.5; V
